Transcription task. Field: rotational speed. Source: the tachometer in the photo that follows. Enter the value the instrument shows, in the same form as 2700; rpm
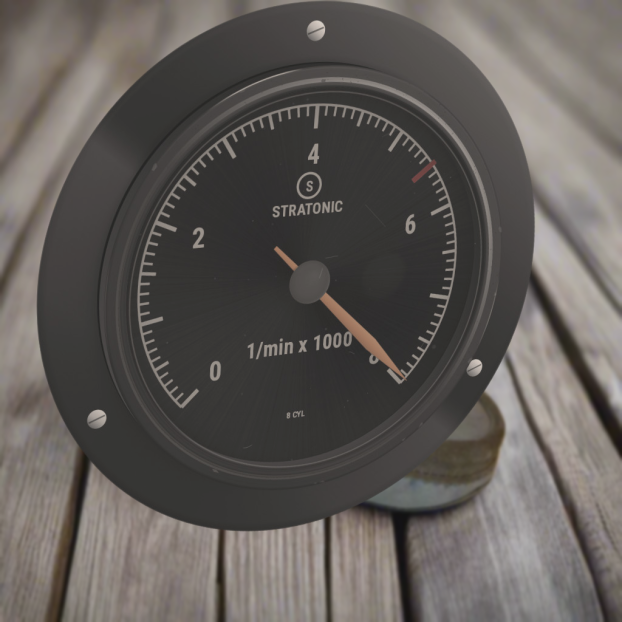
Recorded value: 7950; rpm
